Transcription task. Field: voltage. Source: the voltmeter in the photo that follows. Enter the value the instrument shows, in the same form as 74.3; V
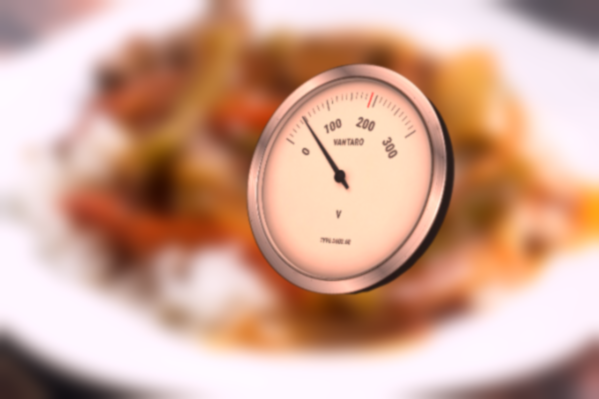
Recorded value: 50; V
